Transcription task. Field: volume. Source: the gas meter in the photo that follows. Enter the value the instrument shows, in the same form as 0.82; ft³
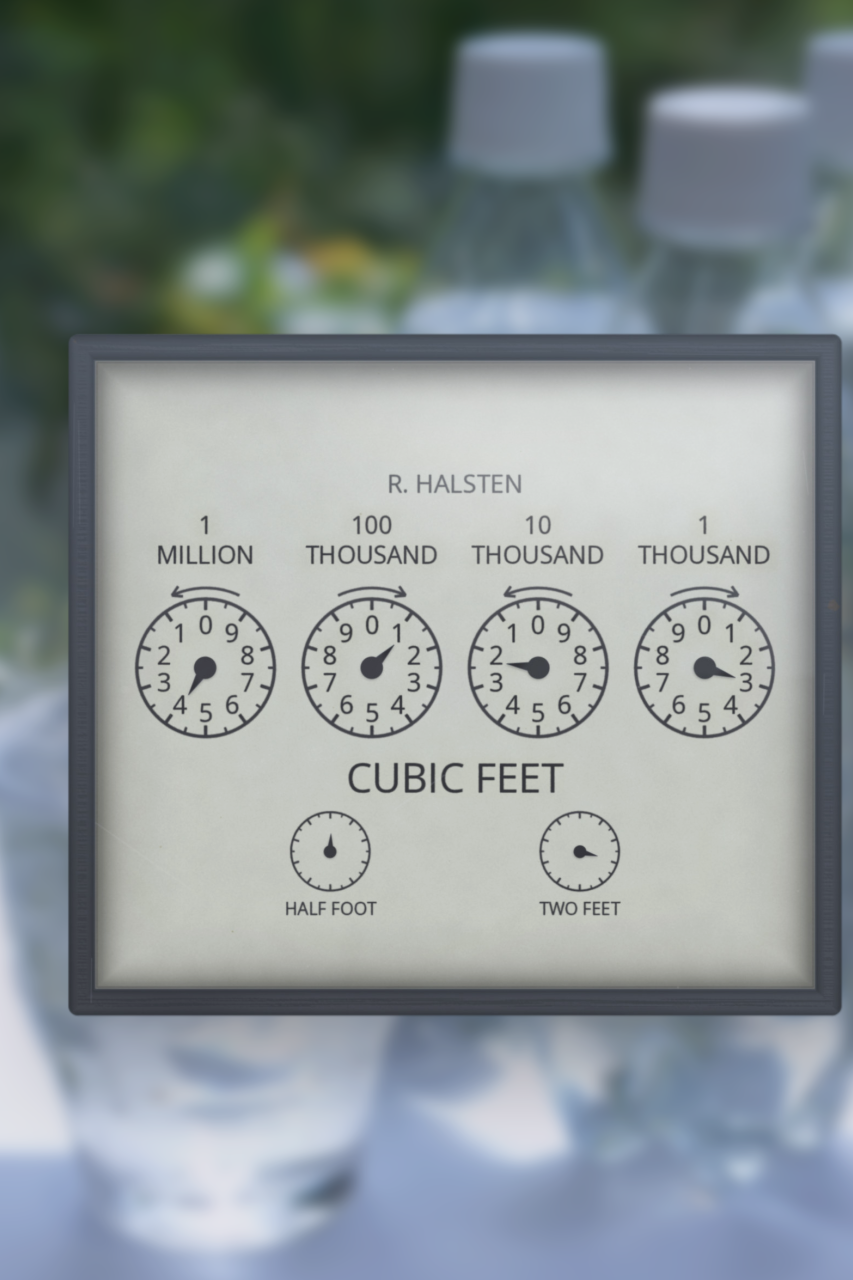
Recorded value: 412300; ft³
